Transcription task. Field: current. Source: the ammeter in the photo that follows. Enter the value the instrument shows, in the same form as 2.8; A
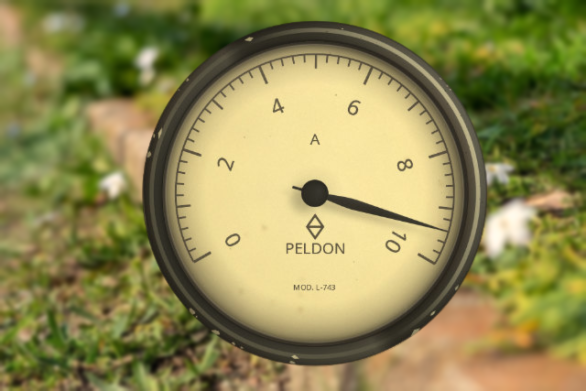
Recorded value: 9.4; A
